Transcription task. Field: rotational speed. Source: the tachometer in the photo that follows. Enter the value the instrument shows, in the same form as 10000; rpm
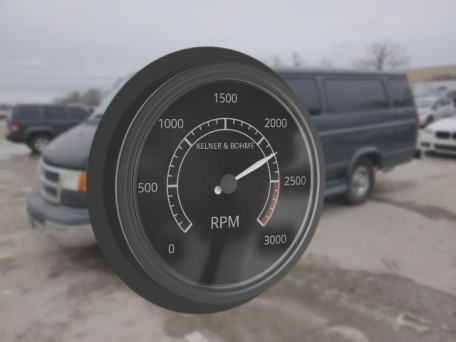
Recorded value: 2200; rpm
